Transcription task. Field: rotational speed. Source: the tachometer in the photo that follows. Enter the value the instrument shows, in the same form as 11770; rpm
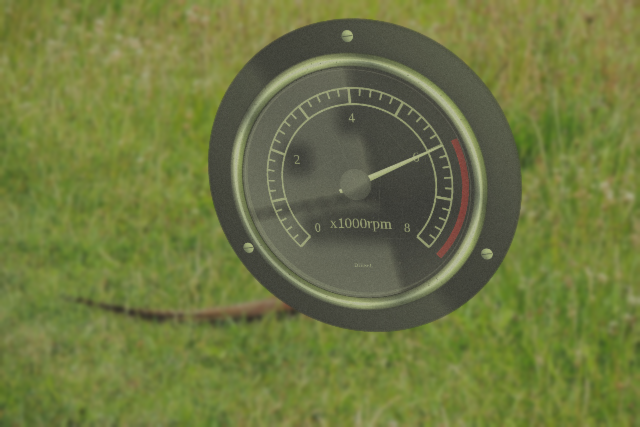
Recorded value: 6000; rpm
